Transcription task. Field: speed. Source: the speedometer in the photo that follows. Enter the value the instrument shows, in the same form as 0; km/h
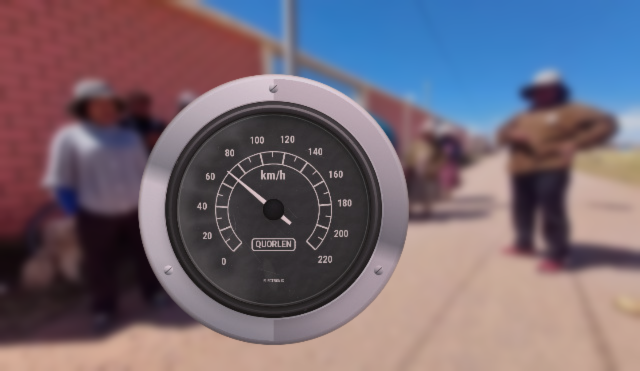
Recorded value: 70; km/h
